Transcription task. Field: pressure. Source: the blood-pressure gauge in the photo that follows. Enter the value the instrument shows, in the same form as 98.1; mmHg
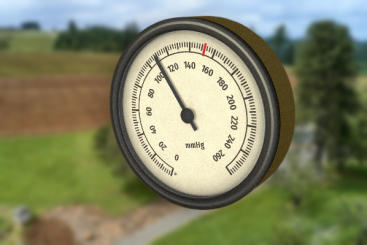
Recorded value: 110; mmHg
